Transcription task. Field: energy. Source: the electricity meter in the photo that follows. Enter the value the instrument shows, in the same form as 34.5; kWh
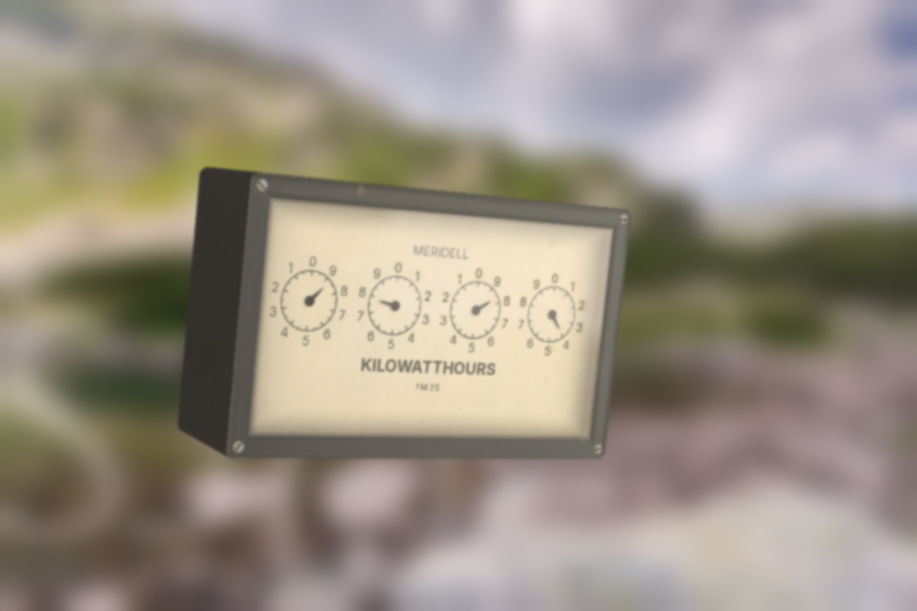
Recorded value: 8784; kWh
